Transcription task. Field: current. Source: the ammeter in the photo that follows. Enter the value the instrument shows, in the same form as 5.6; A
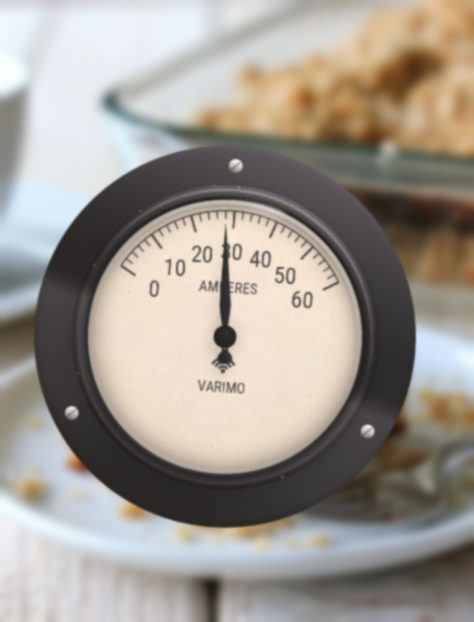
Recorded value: 28; A
